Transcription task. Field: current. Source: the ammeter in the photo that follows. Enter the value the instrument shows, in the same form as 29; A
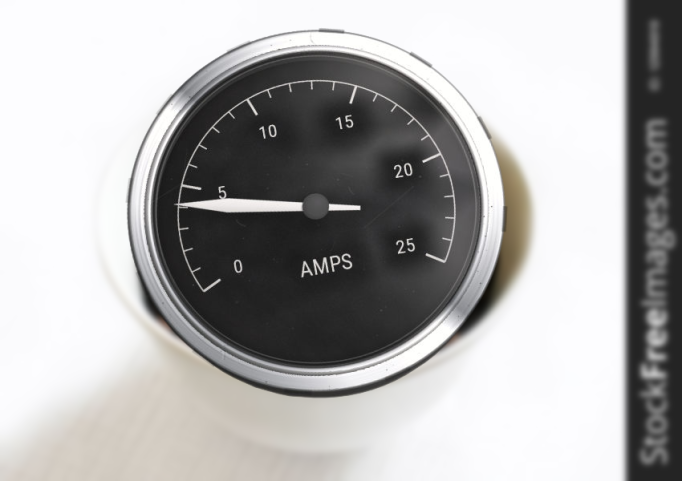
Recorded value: 4; A
